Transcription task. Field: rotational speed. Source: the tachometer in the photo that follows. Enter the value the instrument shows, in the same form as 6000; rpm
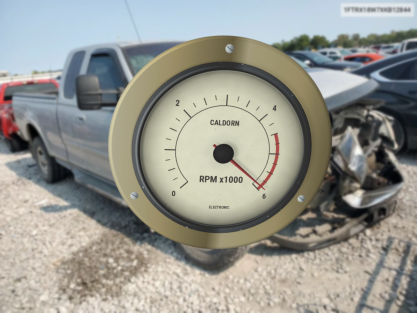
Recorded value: 5875; rpm
